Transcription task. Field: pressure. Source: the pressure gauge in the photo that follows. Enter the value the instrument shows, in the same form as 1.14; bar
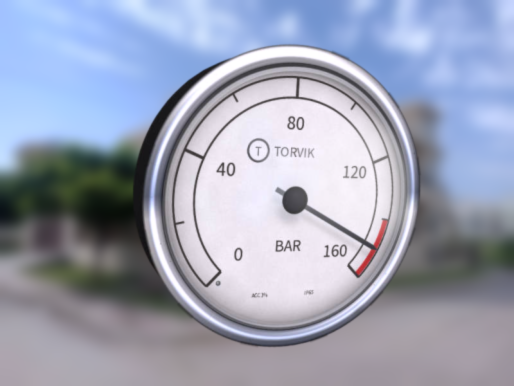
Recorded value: 150; bar
